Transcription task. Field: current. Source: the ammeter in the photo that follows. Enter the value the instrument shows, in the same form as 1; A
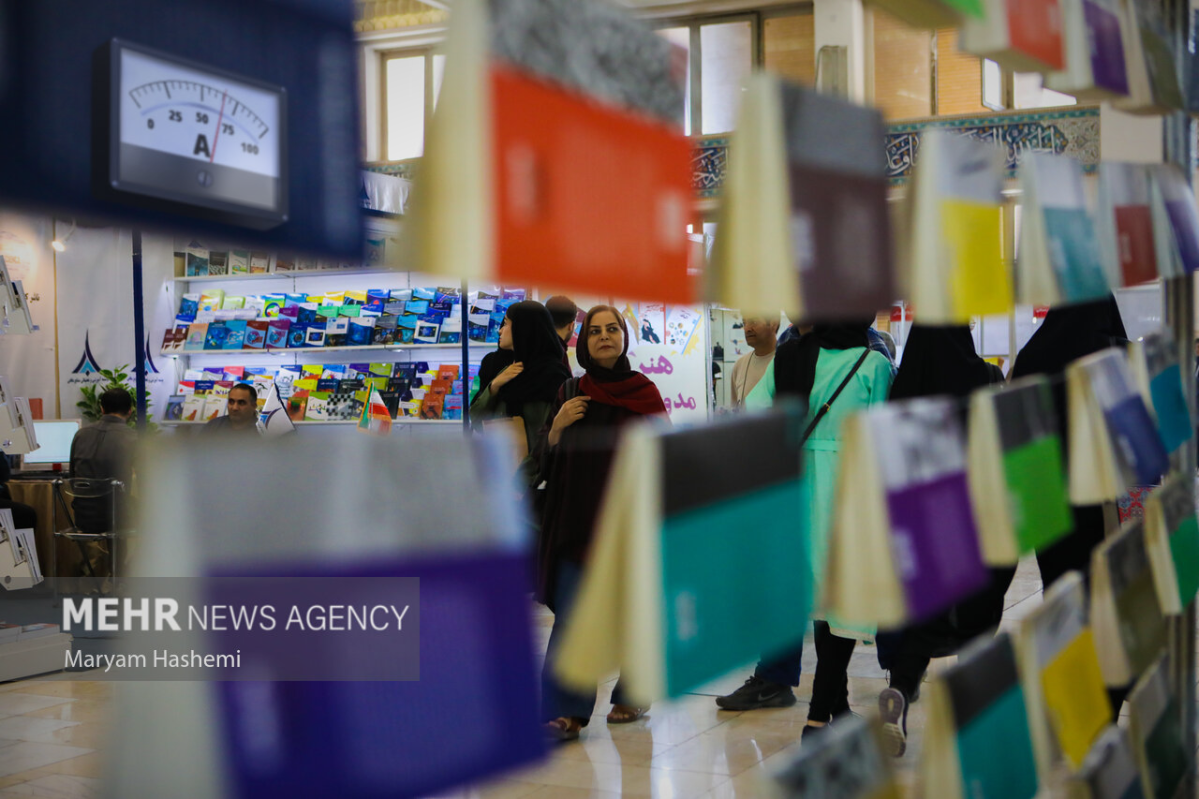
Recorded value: 65; A
